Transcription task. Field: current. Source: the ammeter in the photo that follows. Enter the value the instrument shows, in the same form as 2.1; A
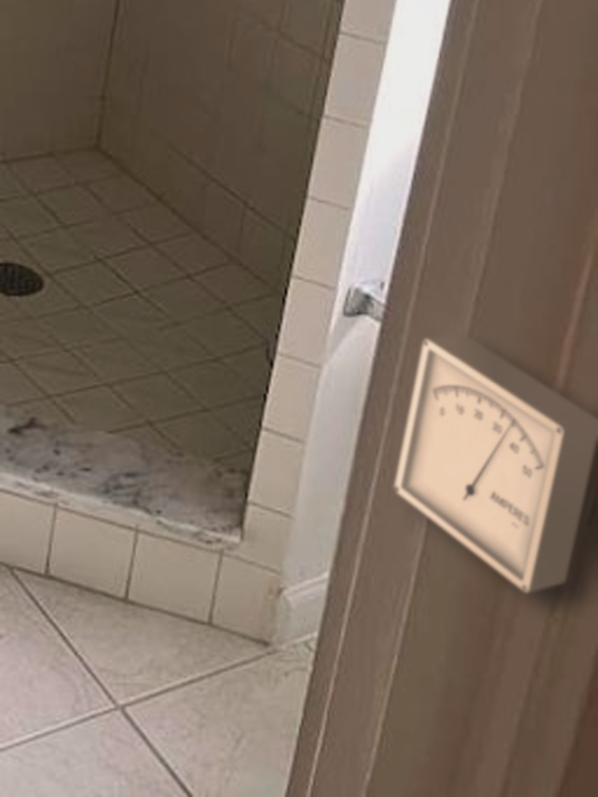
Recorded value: 35; A
